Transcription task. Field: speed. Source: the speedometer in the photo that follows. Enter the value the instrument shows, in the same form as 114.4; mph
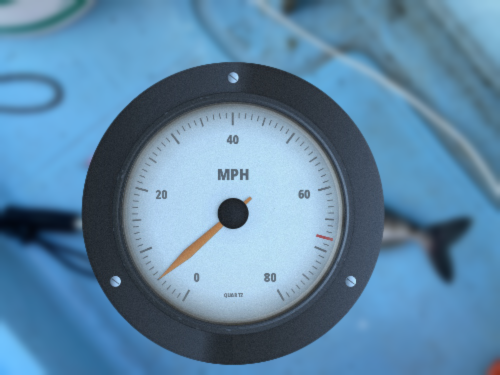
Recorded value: 5; mph
